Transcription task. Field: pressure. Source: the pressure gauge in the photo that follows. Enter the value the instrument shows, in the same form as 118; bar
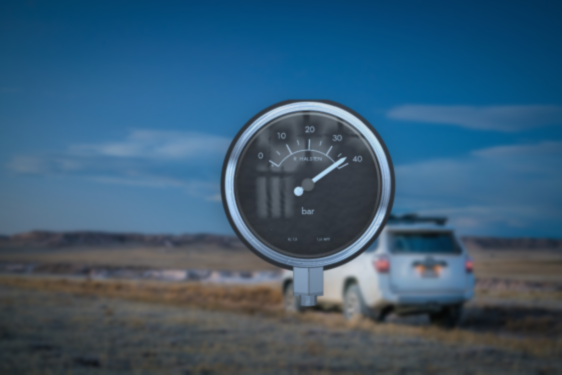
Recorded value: 37.5; bar
